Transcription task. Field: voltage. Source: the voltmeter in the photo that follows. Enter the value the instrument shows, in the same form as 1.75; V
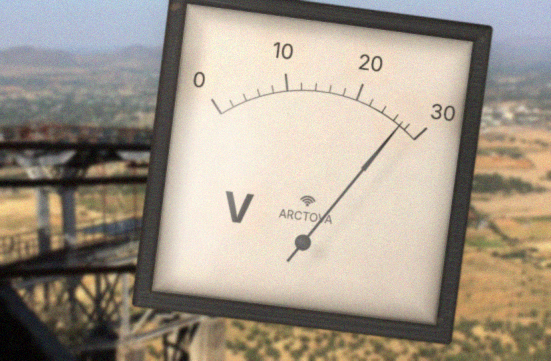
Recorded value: 27; V
